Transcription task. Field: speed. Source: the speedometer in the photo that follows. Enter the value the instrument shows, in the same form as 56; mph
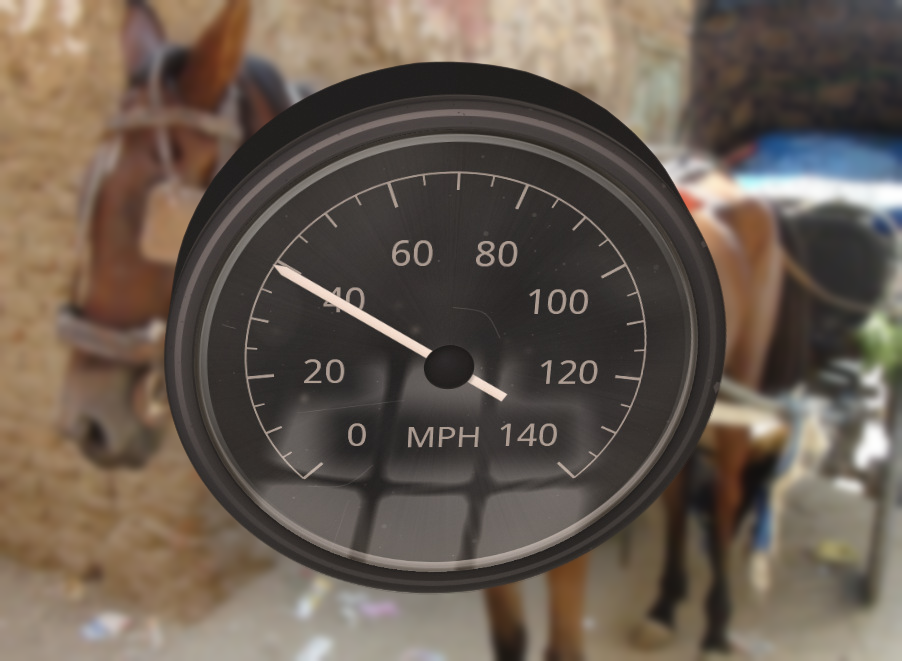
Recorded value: 40; mph
